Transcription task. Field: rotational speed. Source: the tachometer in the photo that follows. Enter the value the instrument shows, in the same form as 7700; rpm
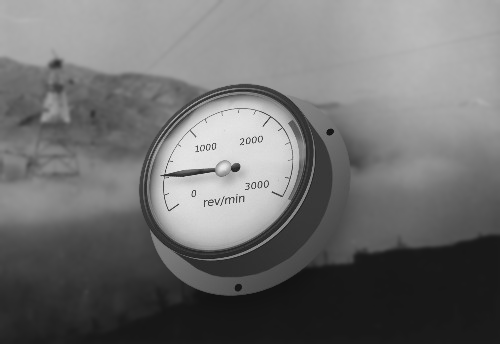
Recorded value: 400; rpm
